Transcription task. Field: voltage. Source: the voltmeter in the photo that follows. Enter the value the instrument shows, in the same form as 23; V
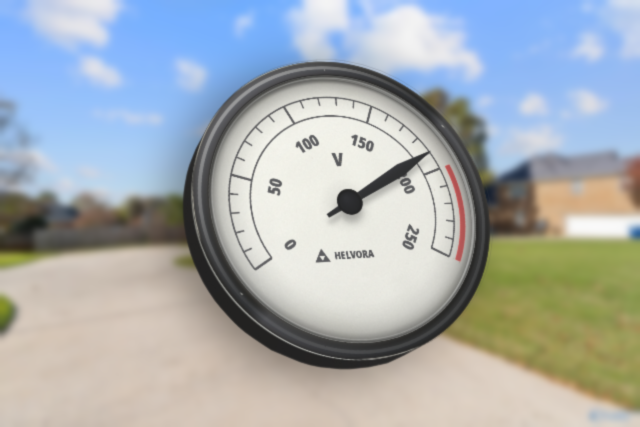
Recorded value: 190; V
